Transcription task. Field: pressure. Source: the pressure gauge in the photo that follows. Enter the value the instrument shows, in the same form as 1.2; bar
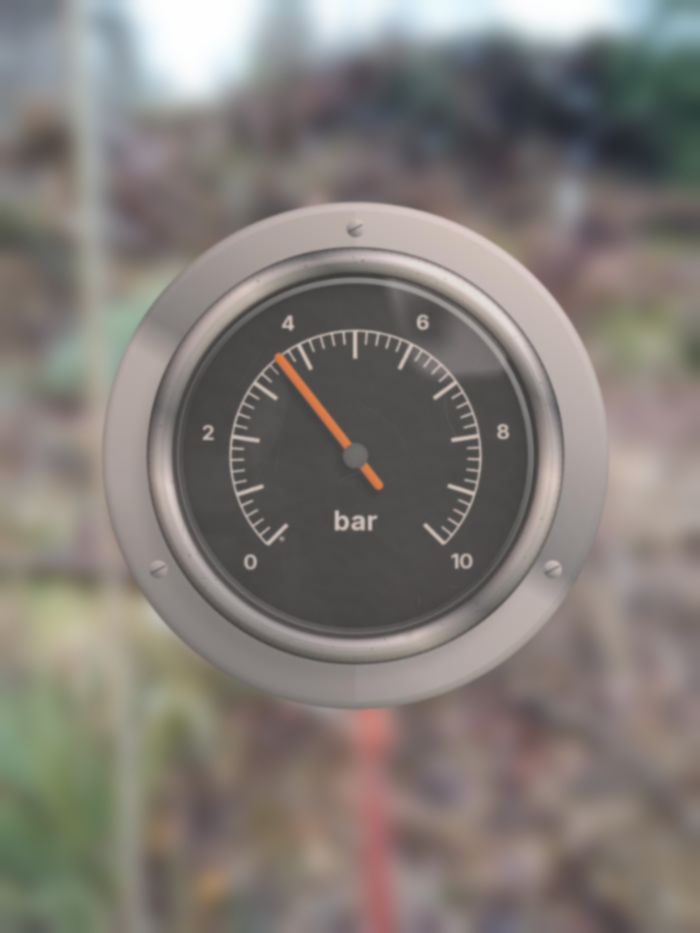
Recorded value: 3.6; bar
